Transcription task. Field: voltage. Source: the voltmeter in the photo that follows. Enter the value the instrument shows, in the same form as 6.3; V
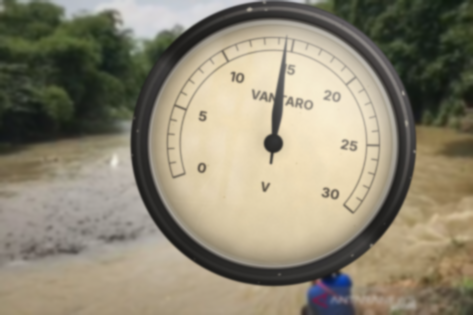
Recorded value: 14.5; V
